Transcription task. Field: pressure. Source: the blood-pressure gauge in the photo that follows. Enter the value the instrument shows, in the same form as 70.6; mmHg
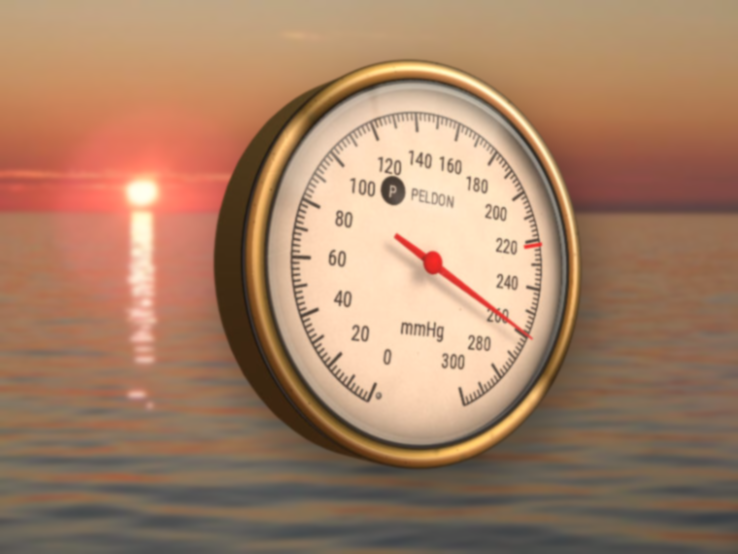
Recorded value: 260; mmHg
